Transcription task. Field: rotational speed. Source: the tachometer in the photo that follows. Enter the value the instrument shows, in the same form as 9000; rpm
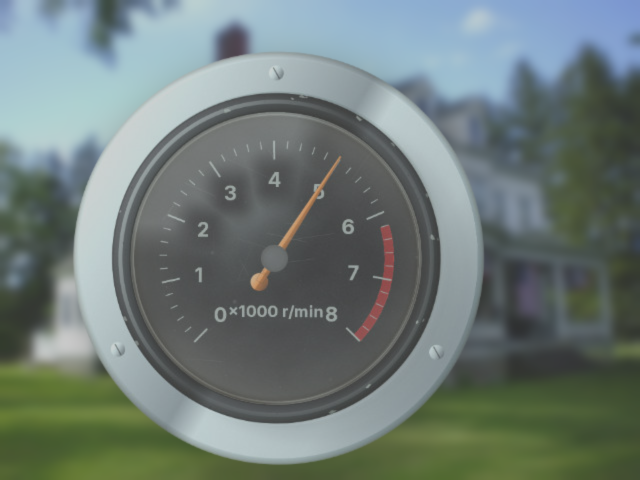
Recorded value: 5000; rpm
